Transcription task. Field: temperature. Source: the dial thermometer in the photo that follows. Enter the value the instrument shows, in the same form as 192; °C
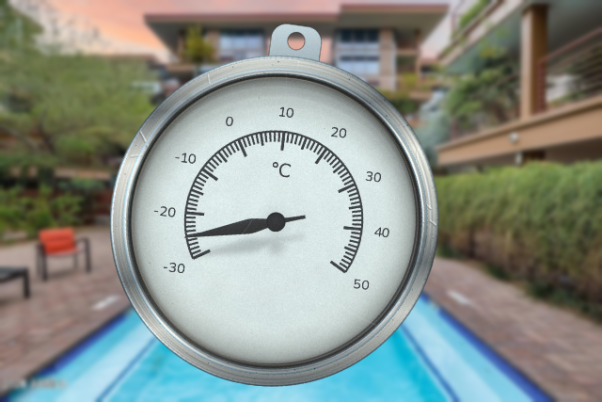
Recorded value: -25; °C
